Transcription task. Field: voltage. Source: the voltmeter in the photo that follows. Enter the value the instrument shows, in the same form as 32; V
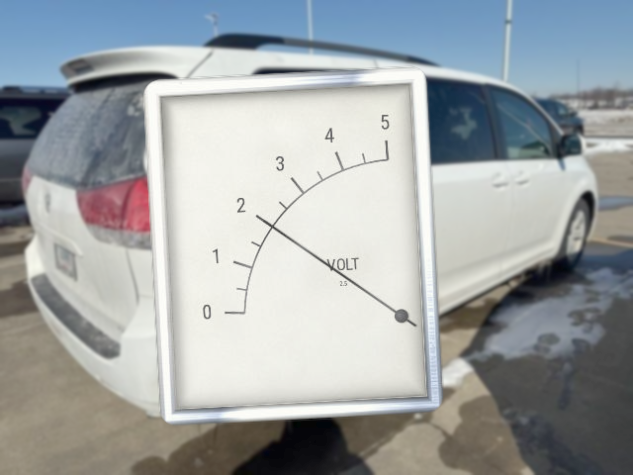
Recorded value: 2; V
